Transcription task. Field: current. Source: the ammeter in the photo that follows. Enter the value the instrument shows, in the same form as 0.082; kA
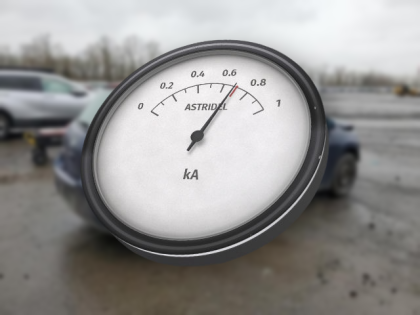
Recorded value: 0.7; kA
